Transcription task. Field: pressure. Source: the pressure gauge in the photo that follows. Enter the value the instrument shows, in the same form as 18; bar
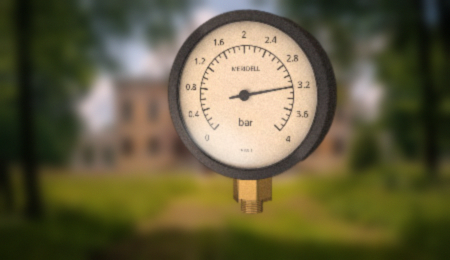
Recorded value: 3.2; bar
